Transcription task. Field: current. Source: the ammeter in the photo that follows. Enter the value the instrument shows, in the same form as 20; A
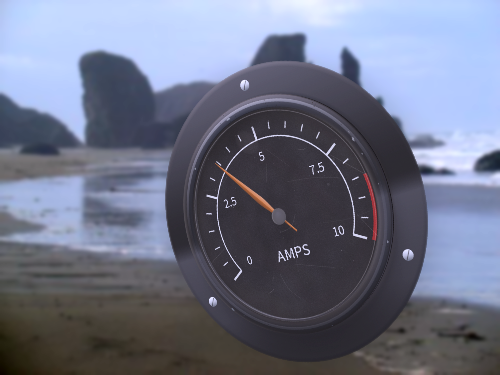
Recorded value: 3.5; A
